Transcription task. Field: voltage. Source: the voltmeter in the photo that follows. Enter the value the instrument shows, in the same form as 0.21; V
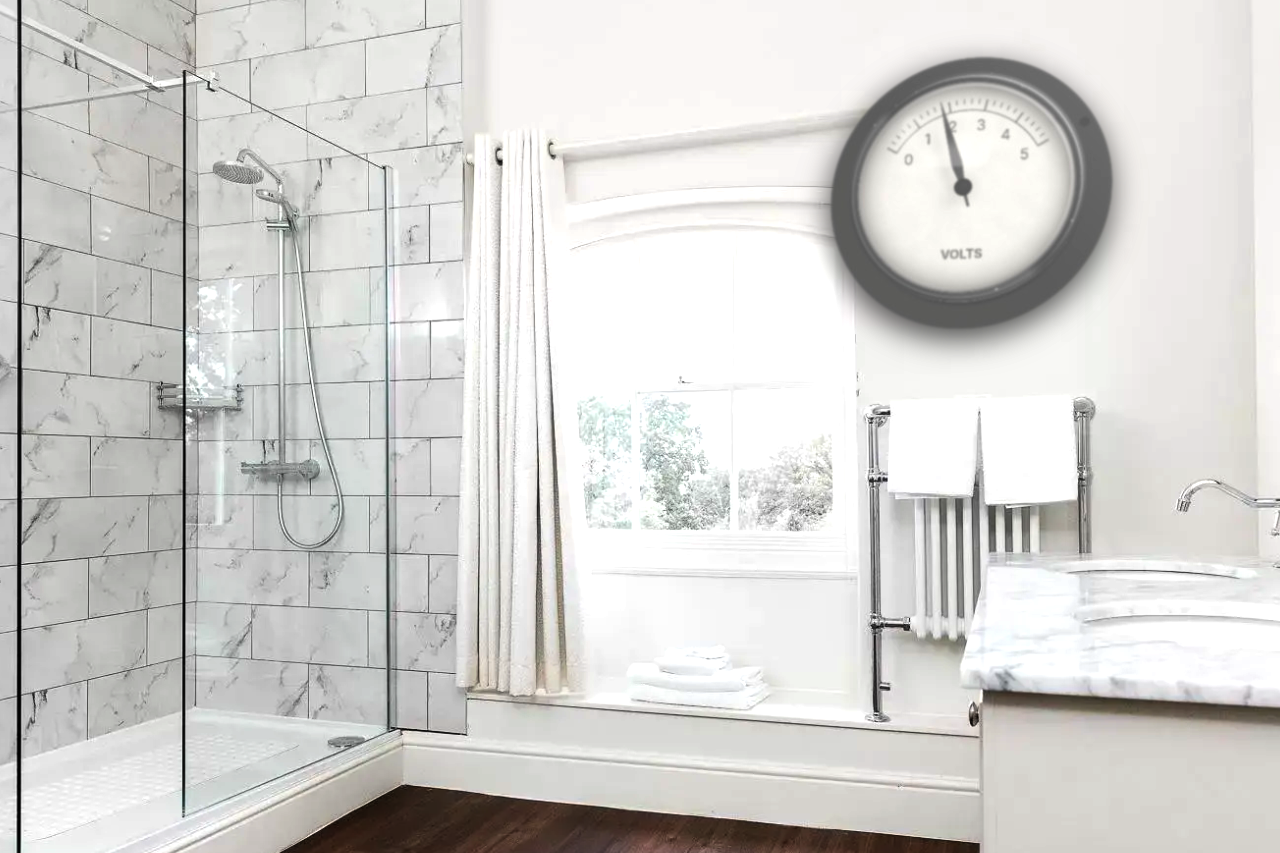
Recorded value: 1.8; V
